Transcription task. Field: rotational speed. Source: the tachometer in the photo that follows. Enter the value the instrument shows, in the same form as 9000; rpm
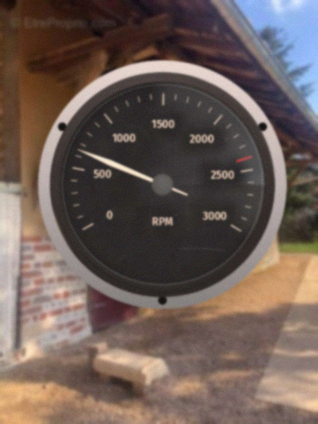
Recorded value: 650; rpm
